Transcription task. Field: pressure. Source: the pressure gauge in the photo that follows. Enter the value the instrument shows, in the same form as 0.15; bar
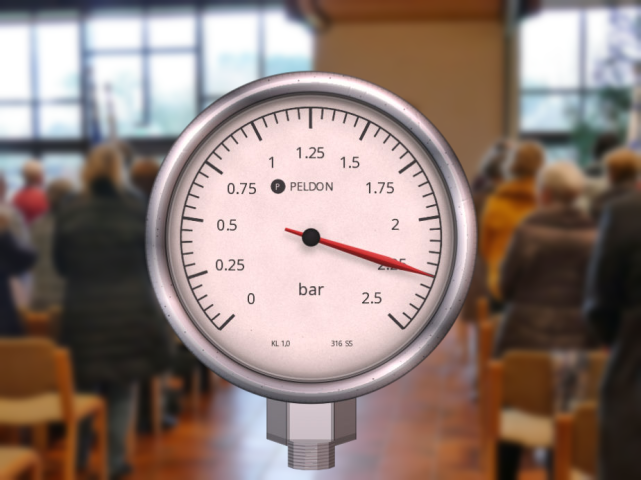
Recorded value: 2.25; bar
